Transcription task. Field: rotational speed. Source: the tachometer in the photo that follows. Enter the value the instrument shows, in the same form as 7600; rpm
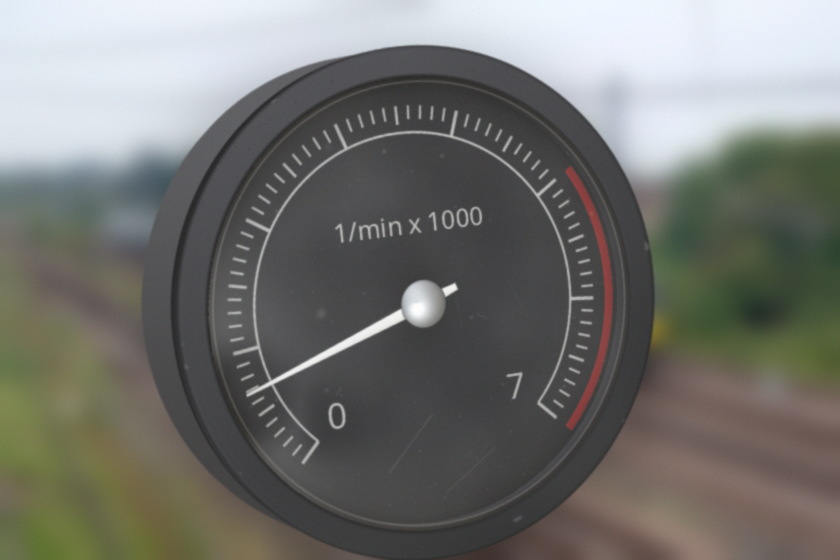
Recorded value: 700; rpm
